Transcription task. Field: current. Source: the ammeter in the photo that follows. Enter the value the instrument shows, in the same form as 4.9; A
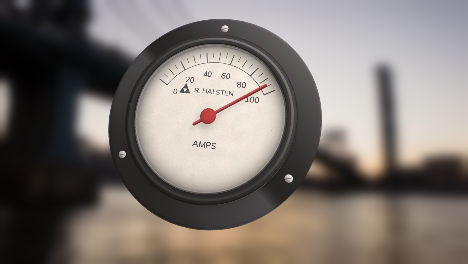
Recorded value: 95; A
